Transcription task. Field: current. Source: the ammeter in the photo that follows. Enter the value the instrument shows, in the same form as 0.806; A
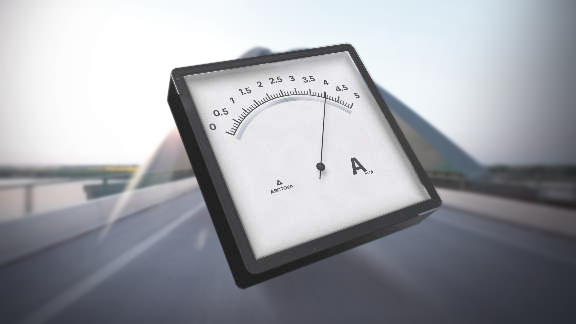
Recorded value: 4; A
